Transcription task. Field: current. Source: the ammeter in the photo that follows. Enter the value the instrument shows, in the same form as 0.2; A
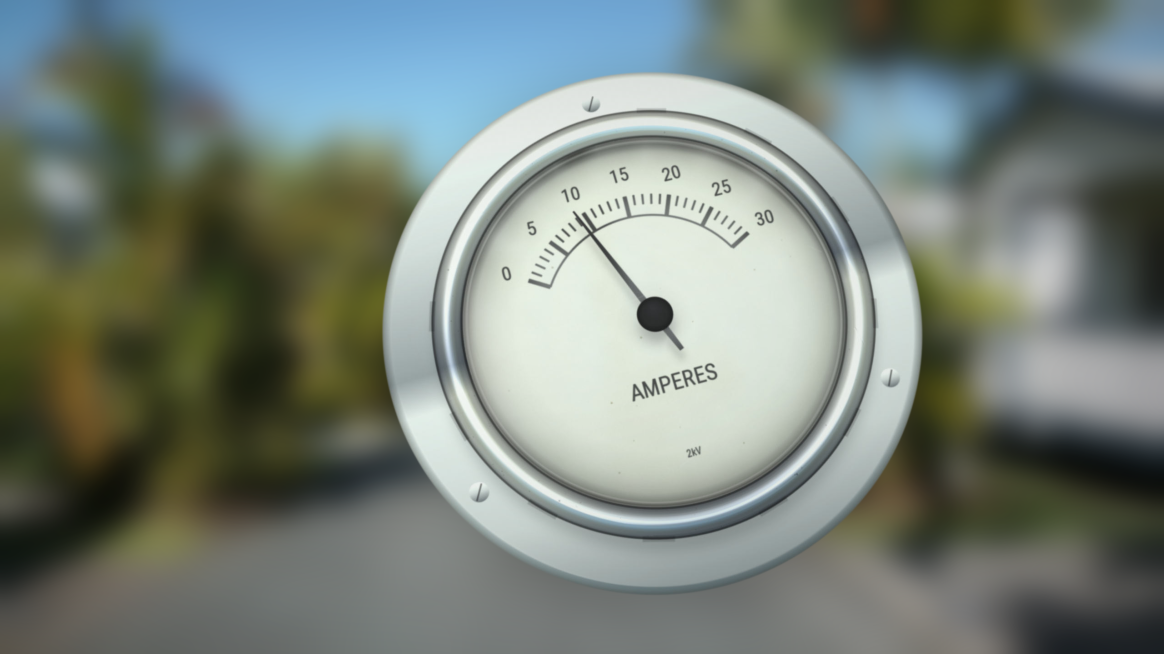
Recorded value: 9; A
